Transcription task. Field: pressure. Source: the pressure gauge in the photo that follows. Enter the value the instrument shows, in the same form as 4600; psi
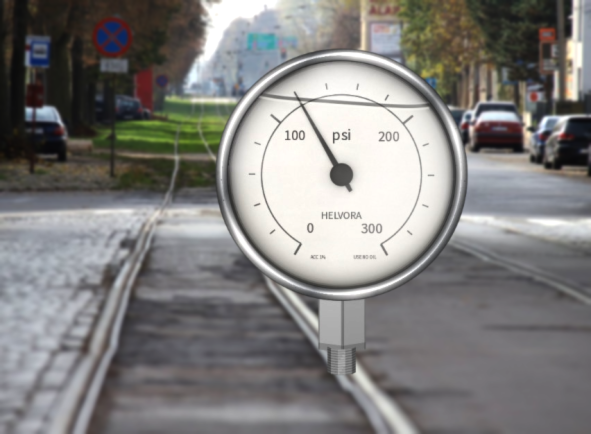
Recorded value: 120; psi
